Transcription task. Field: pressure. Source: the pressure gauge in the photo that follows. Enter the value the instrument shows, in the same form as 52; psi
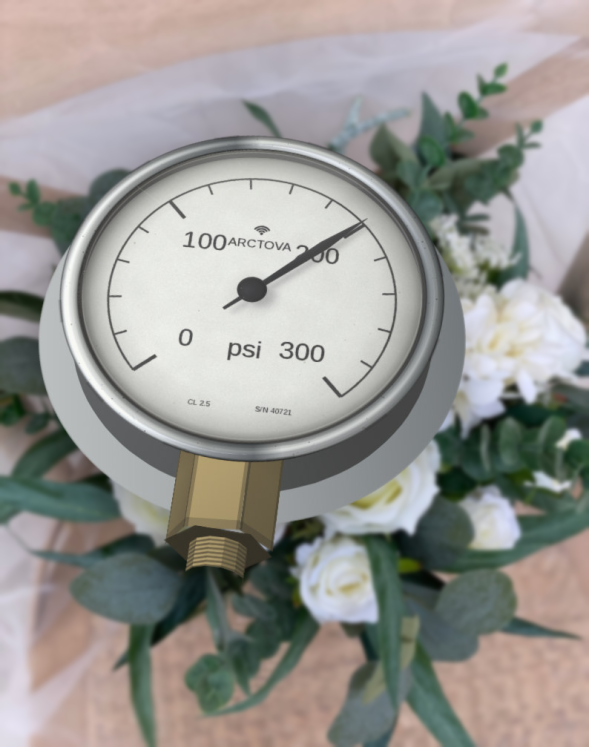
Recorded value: 200; psi
